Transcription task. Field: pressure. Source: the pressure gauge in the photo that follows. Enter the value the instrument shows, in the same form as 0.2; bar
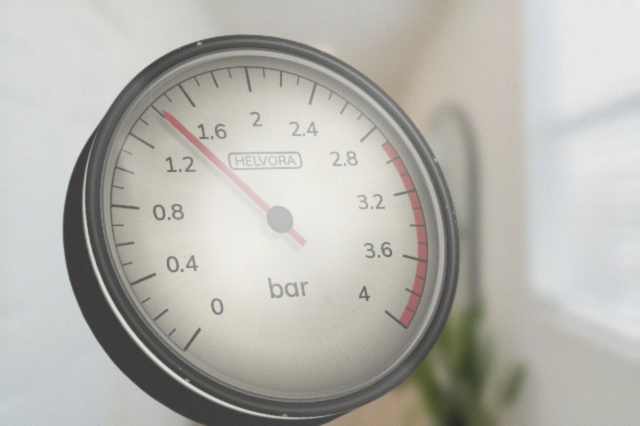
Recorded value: 1.4; bar
